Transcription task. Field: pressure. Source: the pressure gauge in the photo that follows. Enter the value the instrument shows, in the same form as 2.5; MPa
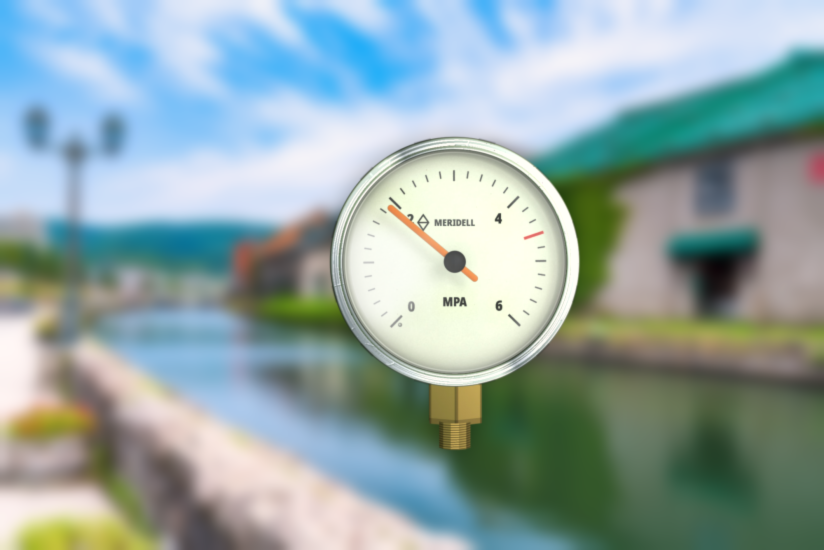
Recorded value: 1.9; MPa
